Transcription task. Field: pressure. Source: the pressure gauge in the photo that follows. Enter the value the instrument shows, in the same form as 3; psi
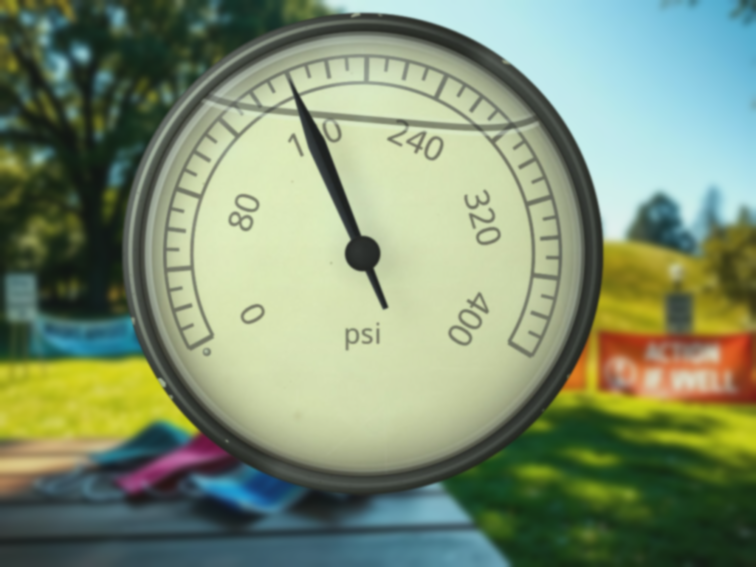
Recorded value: 160; psi
